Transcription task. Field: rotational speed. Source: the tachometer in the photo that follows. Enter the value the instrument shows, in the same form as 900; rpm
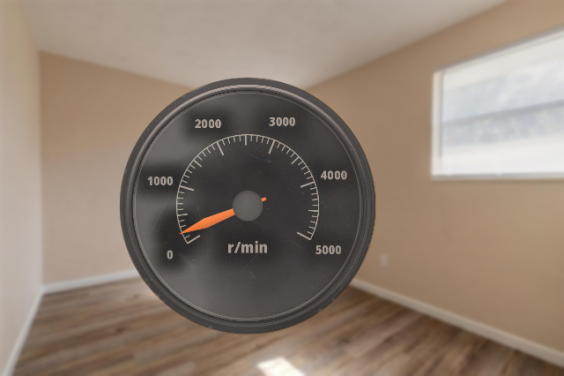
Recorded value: 200; rpm
